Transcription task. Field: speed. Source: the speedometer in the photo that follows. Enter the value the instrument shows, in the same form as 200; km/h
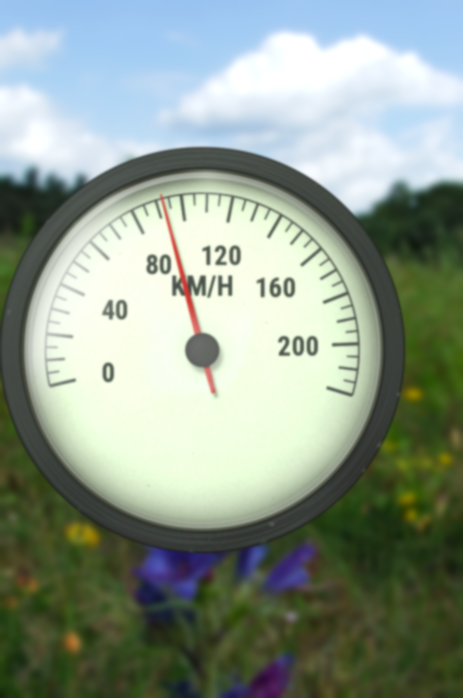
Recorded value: 92.5; km/h
